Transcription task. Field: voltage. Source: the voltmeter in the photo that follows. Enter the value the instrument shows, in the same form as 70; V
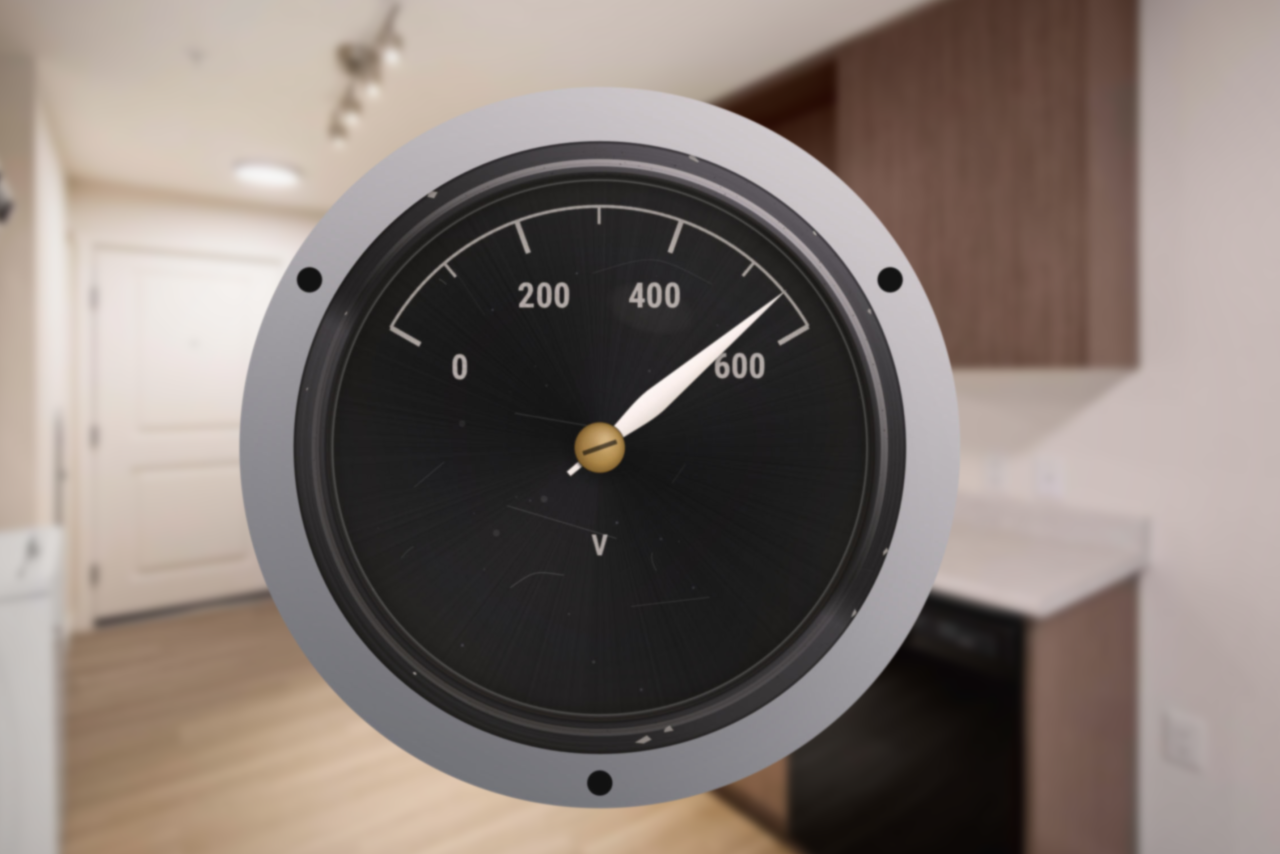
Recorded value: 550; V
